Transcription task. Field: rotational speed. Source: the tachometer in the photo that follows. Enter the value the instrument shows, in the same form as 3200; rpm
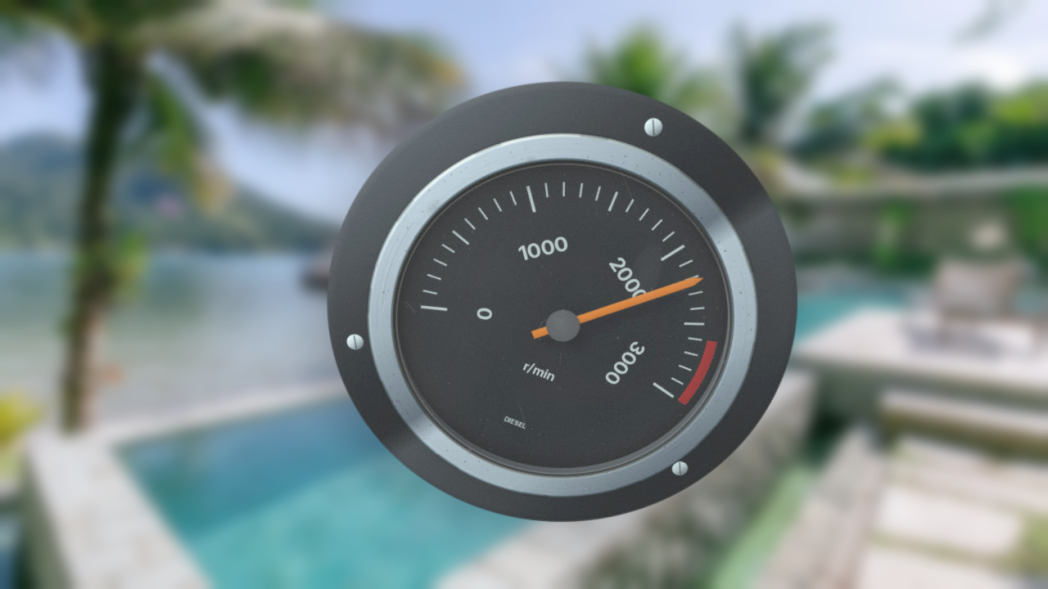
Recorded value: 2200; rpm
